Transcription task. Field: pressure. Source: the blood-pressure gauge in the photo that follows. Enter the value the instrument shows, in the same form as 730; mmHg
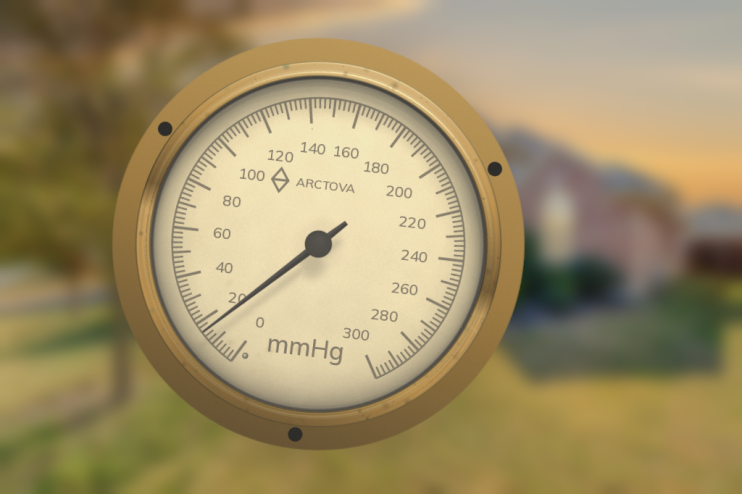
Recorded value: 16; mmHg
